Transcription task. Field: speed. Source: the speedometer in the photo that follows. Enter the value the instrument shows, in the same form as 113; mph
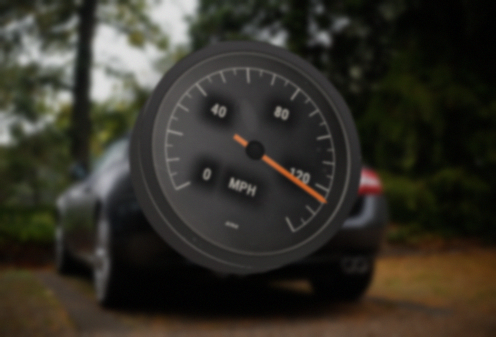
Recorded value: 125; mph
